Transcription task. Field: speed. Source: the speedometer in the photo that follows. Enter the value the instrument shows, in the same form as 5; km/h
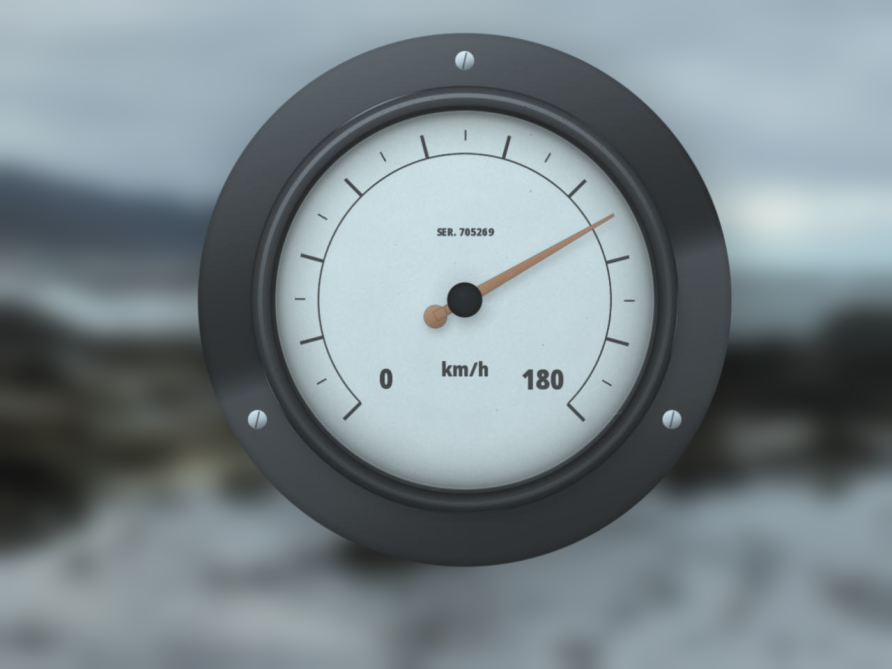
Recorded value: 130; km/h
